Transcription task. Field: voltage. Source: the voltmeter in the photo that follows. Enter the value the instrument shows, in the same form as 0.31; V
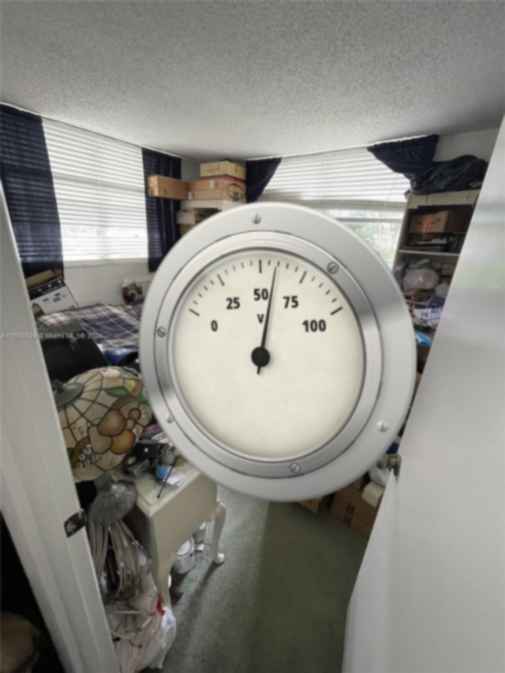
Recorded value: 60; V
